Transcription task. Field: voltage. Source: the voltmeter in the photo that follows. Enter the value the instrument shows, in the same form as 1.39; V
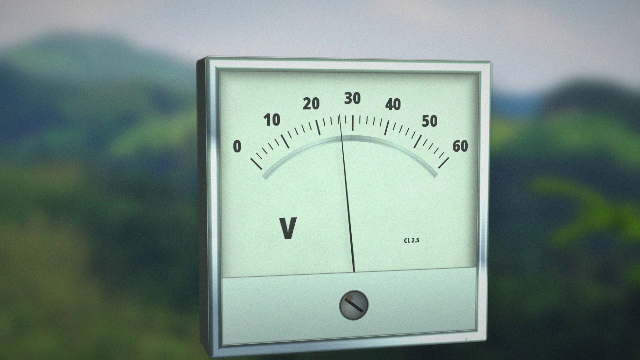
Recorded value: 26; V
